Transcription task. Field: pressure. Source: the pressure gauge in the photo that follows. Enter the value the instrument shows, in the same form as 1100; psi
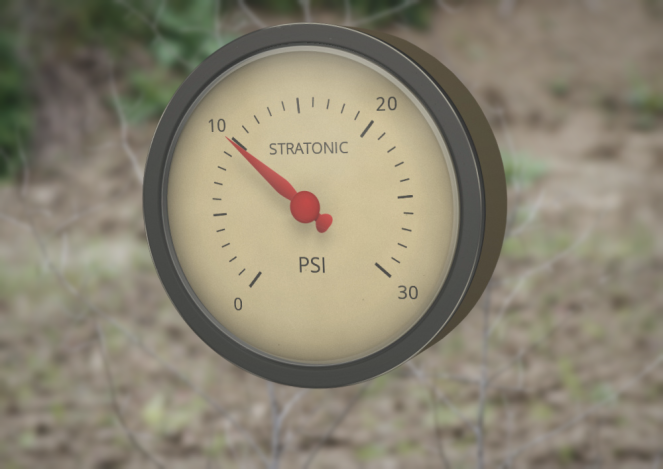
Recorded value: 10; psi
